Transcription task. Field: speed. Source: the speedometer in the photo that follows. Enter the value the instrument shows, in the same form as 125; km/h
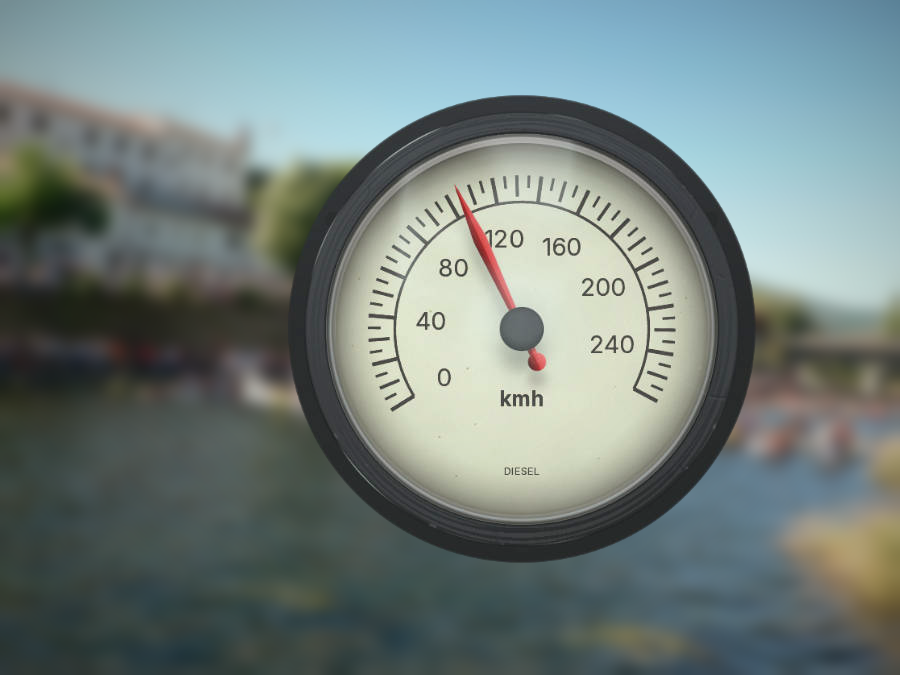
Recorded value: 105; km/h
